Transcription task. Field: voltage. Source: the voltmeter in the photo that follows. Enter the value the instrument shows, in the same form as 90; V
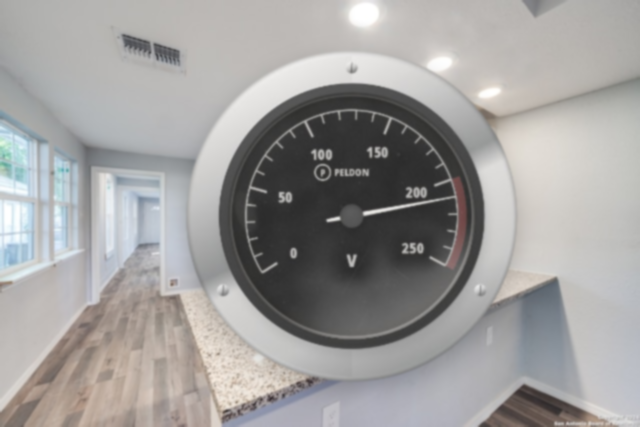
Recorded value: 210; V
